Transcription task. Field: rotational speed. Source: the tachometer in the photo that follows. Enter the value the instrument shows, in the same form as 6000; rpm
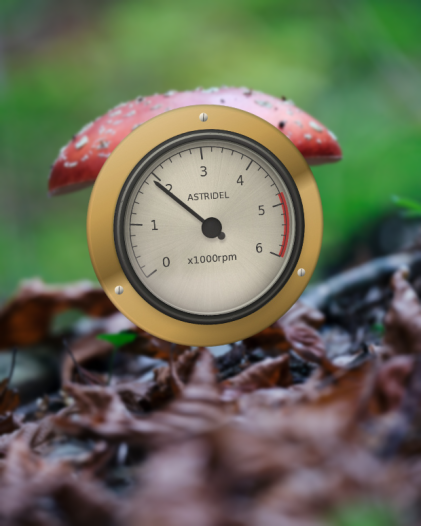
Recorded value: 1900; rpm
